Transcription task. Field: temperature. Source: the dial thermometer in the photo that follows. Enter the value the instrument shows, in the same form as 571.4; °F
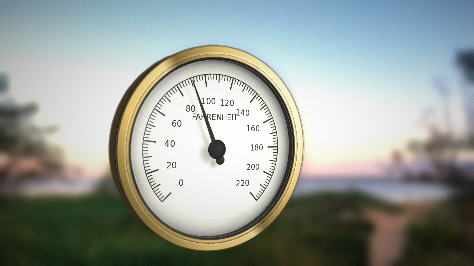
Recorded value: 90; °F
